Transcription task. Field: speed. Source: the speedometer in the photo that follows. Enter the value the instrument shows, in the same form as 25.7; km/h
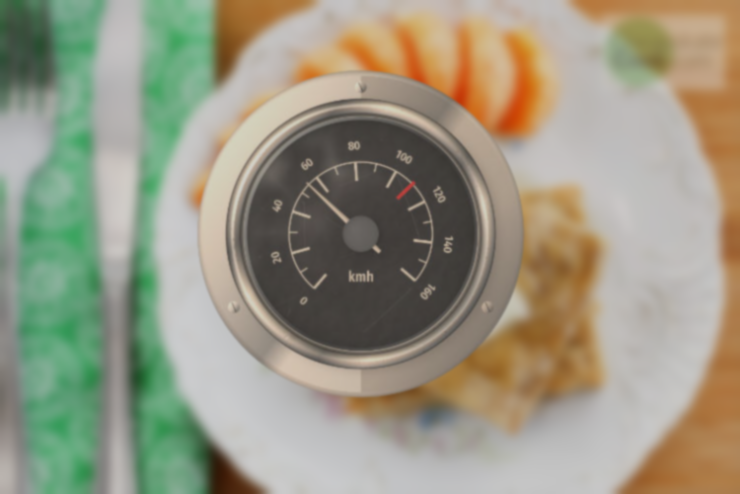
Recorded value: 55; km/h
